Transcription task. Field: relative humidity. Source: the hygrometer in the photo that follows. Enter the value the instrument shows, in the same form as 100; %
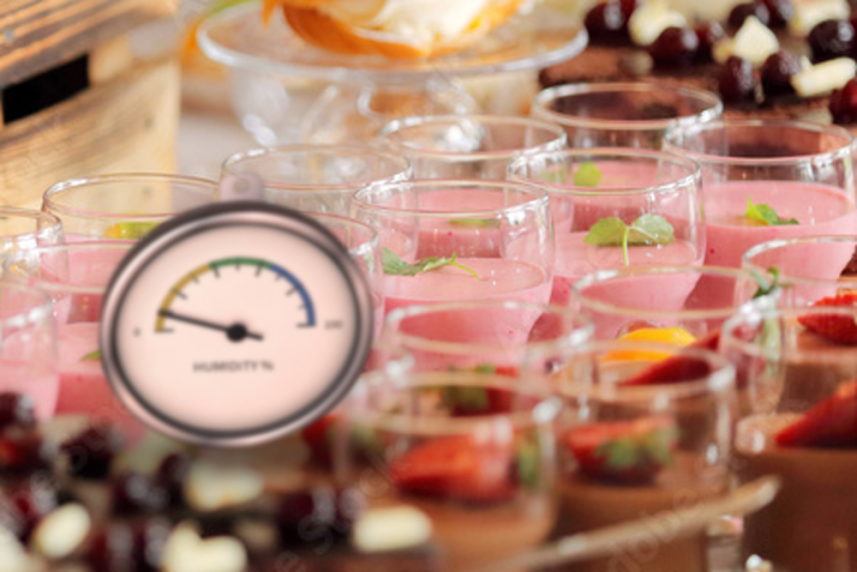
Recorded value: 10; %
